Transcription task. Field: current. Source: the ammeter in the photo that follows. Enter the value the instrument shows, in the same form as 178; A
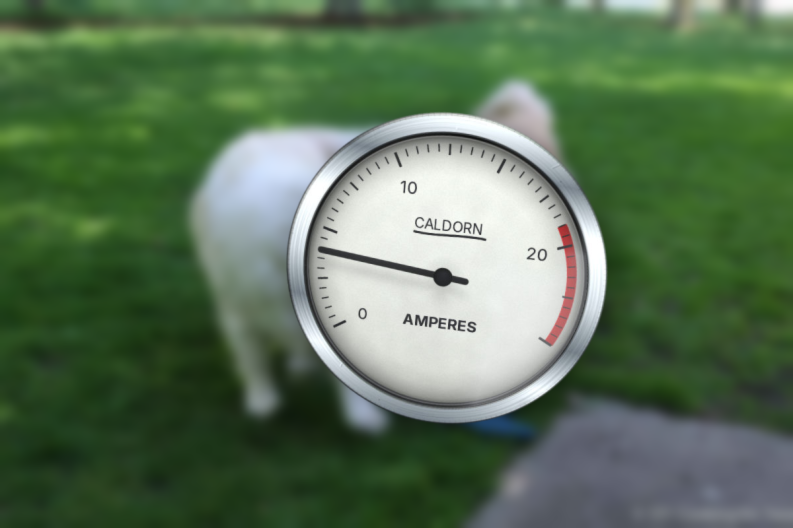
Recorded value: 4; A
